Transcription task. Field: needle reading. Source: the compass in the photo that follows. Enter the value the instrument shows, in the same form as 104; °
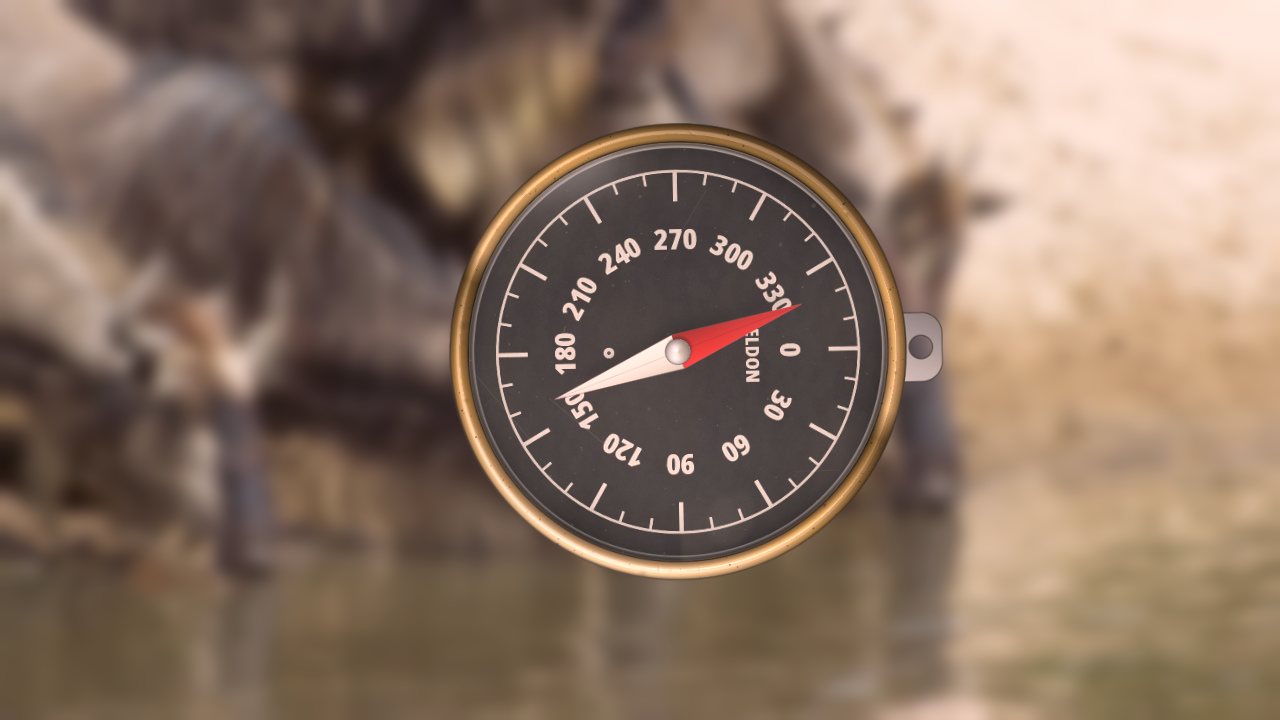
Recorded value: 340; °
